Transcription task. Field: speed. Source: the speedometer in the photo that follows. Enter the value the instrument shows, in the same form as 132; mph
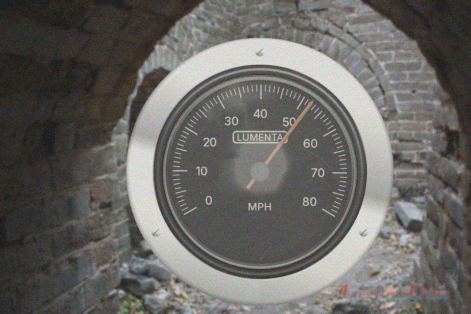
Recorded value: 52; mph
